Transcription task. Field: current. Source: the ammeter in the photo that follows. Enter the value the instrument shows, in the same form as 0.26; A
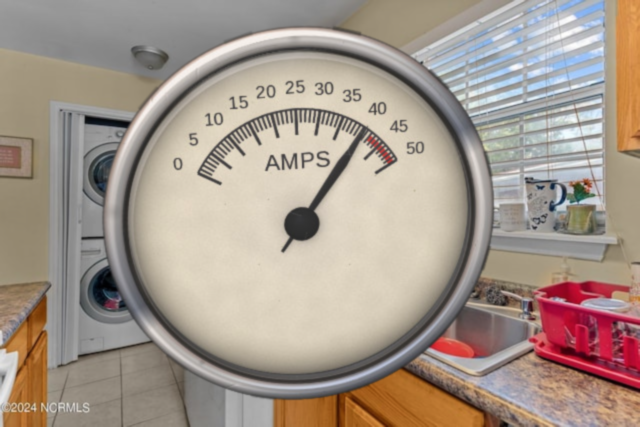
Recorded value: 40; A
